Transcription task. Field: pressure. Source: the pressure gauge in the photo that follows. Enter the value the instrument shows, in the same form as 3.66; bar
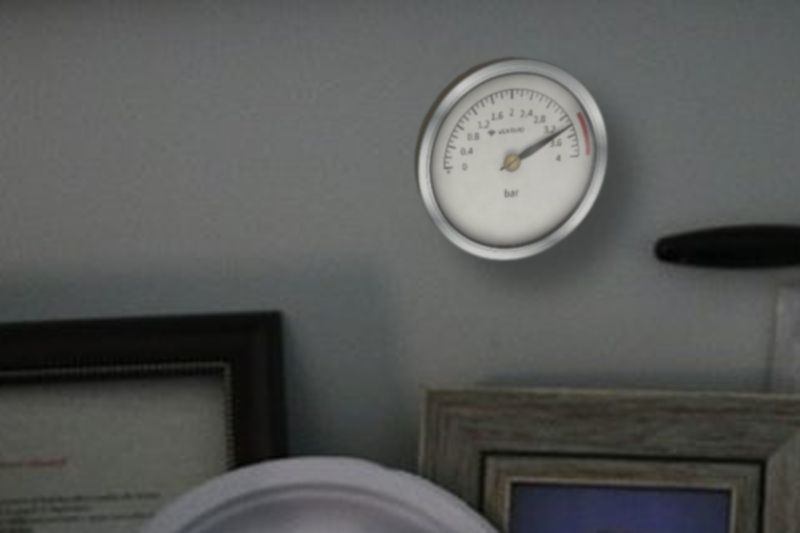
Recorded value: 3.4; bar
